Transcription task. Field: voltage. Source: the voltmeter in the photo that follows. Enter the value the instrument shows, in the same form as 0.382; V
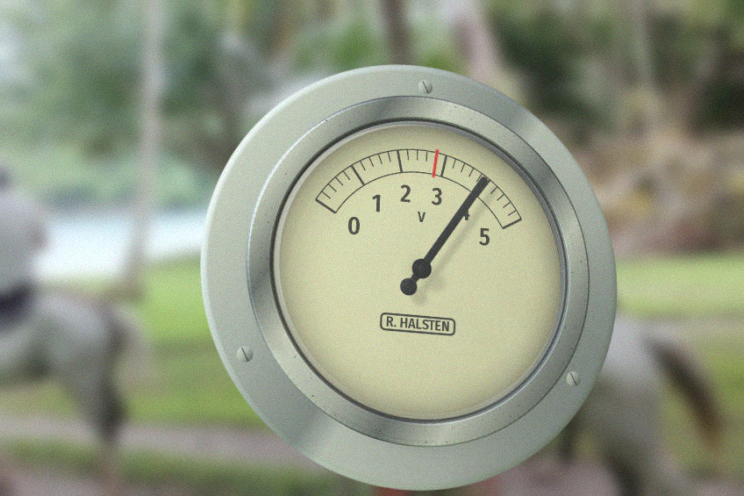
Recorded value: 3.9; V
